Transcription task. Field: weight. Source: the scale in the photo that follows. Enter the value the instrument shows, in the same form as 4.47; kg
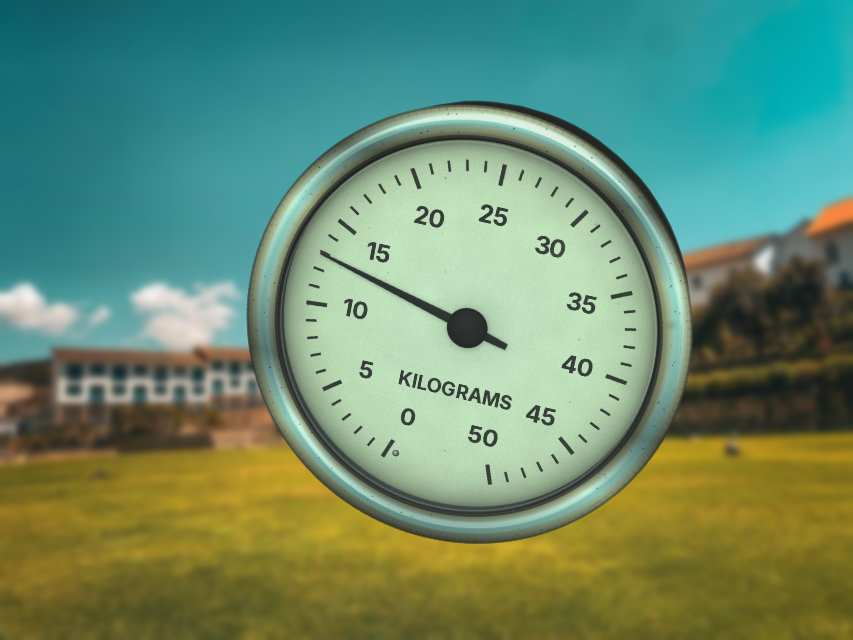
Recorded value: 13; kg
